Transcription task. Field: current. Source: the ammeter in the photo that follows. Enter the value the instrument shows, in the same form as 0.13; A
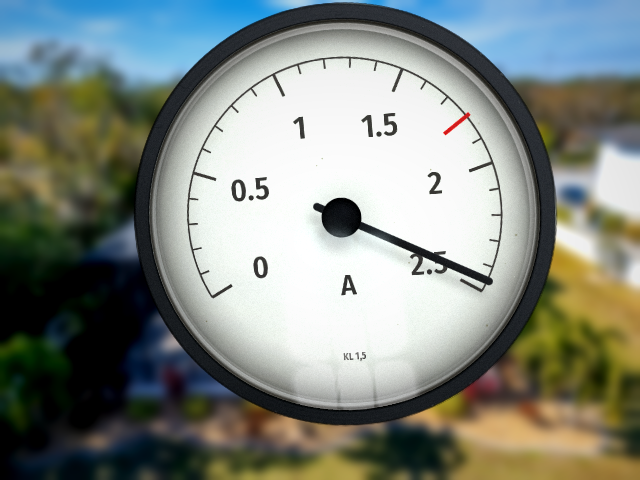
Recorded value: 2.45; A
